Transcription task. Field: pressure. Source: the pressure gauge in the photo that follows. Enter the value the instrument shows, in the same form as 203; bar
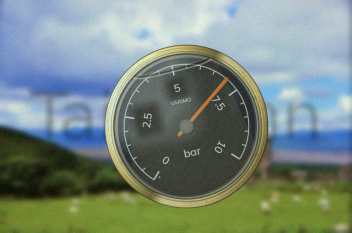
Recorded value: 7; bar
